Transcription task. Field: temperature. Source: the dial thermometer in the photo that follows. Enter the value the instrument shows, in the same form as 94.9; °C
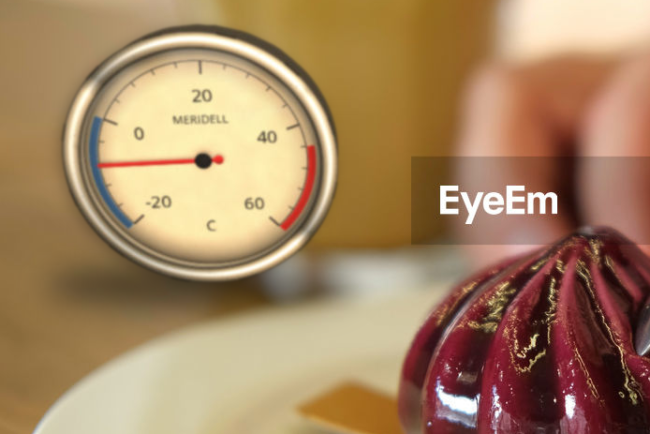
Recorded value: -8; °C
